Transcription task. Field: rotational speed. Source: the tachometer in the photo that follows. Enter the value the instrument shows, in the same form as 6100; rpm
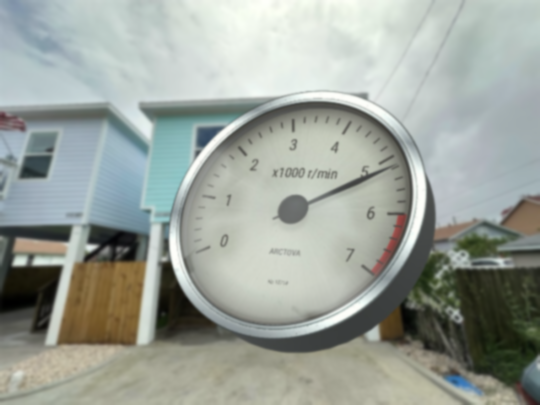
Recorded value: 5200; rpm
